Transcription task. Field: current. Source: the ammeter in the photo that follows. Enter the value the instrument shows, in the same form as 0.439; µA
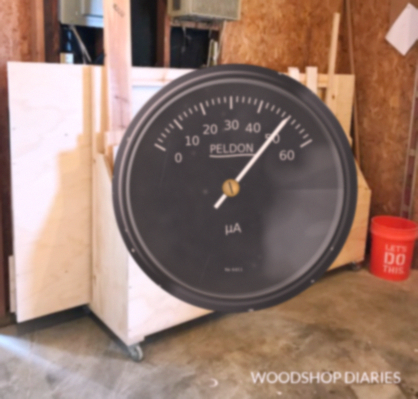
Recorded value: 50; µA
